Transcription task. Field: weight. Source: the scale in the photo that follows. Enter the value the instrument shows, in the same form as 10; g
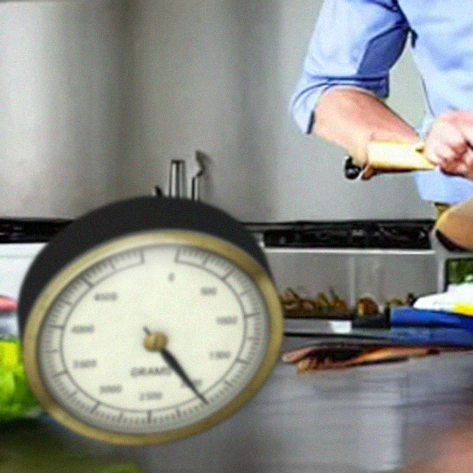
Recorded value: 2000; g
